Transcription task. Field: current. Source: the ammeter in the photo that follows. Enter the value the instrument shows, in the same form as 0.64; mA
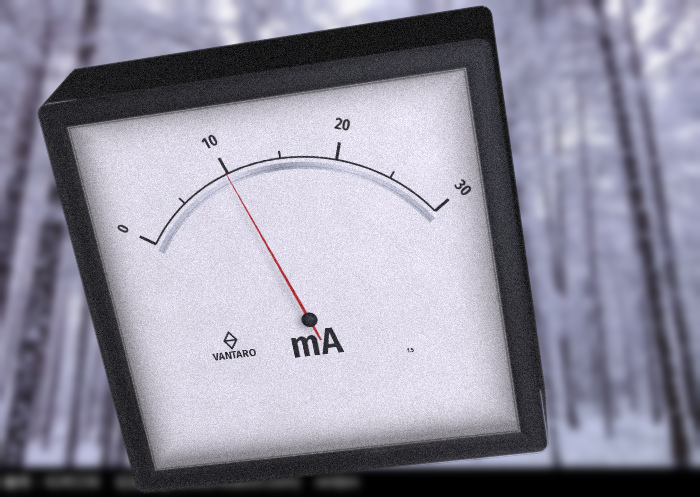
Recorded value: 10; mA
